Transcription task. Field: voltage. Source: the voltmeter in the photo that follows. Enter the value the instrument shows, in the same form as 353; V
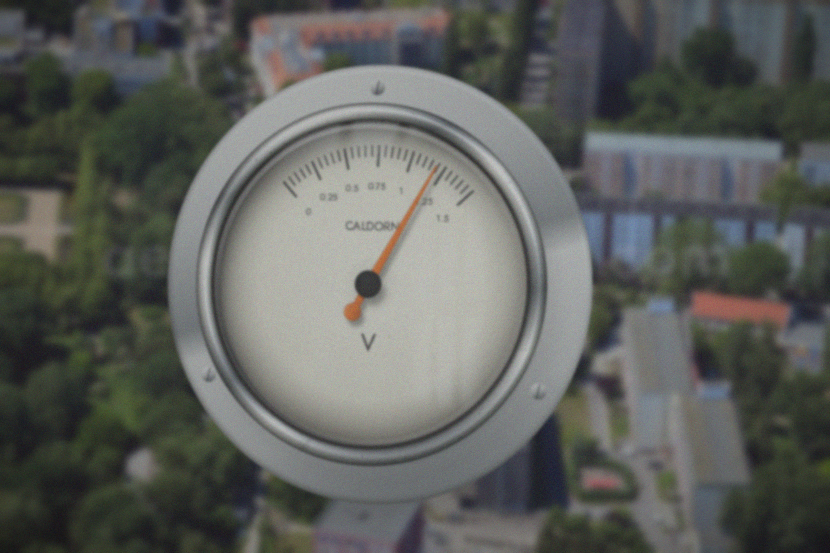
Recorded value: 1.2; V
